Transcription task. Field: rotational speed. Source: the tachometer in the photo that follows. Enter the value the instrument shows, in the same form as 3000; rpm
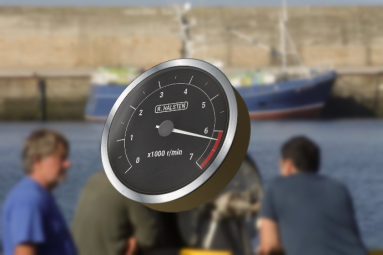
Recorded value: 6250; rpm
